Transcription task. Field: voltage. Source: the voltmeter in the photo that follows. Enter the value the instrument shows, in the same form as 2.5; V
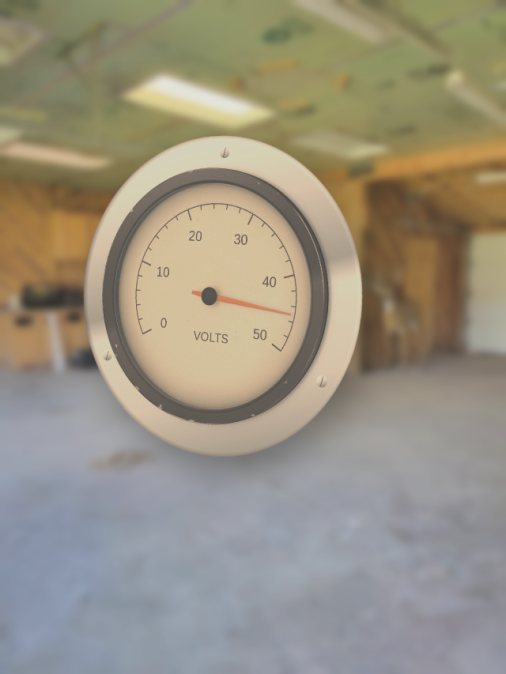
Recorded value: 45; V
